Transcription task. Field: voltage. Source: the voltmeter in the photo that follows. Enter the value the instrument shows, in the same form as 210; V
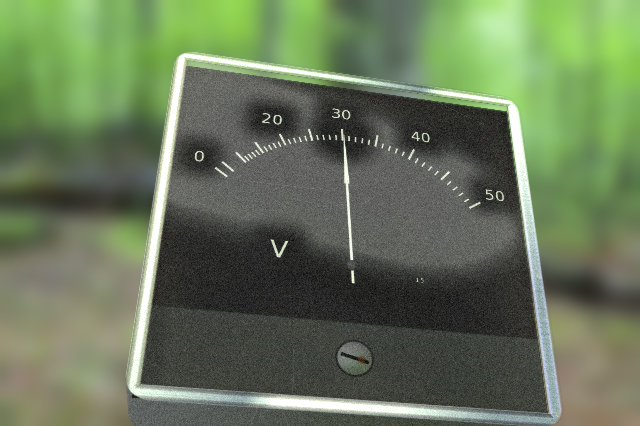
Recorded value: 30; V
